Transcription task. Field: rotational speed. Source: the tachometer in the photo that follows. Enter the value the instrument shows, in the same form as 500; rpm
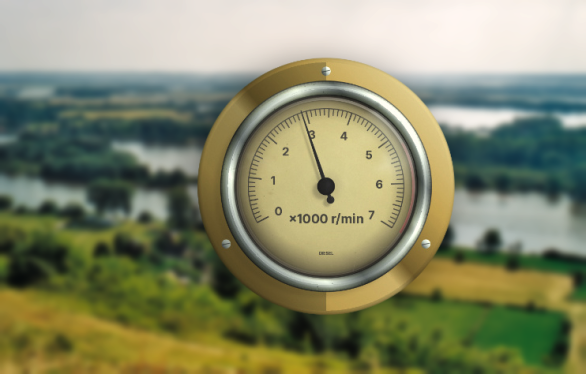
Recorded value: 2900; rpm
